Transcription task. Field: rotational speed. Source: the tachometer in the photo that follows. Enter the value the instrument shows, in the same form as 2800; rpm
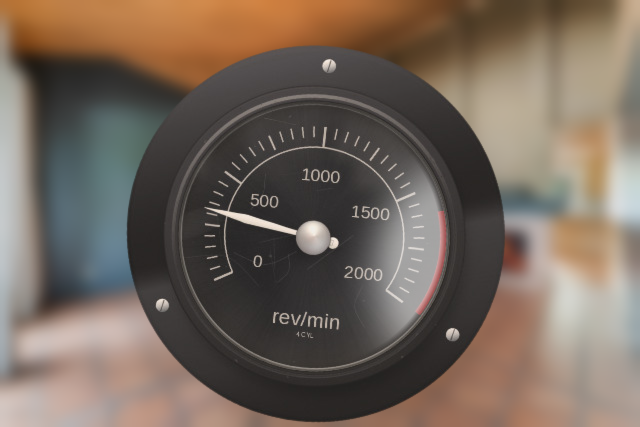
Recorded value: 325; rpm
